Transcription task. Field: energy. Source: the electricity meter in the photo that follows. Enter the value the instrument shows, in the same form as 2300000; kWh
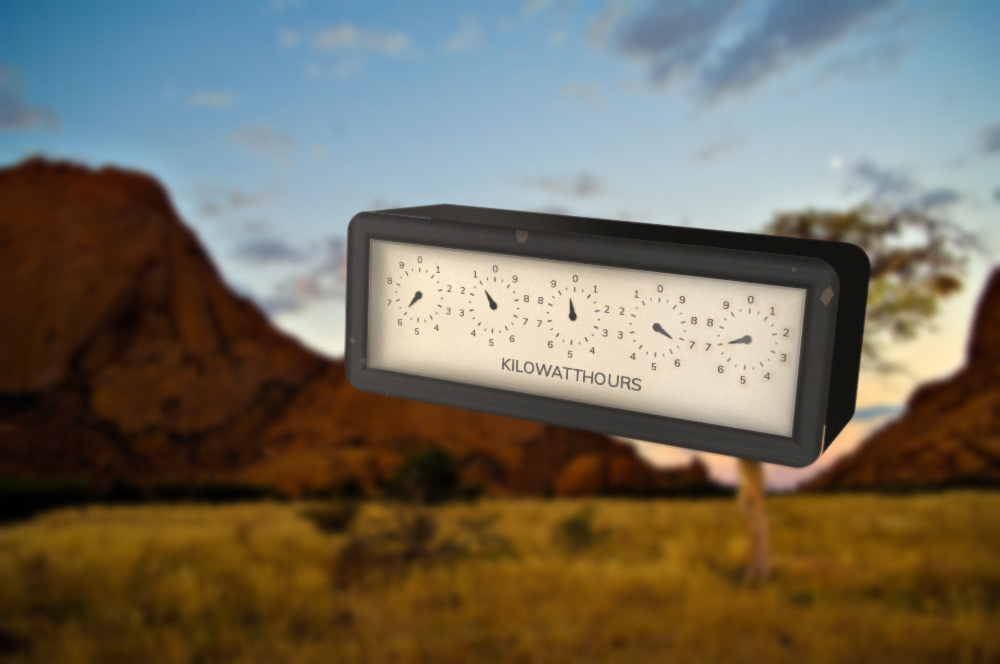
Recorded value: 60967; kWh
